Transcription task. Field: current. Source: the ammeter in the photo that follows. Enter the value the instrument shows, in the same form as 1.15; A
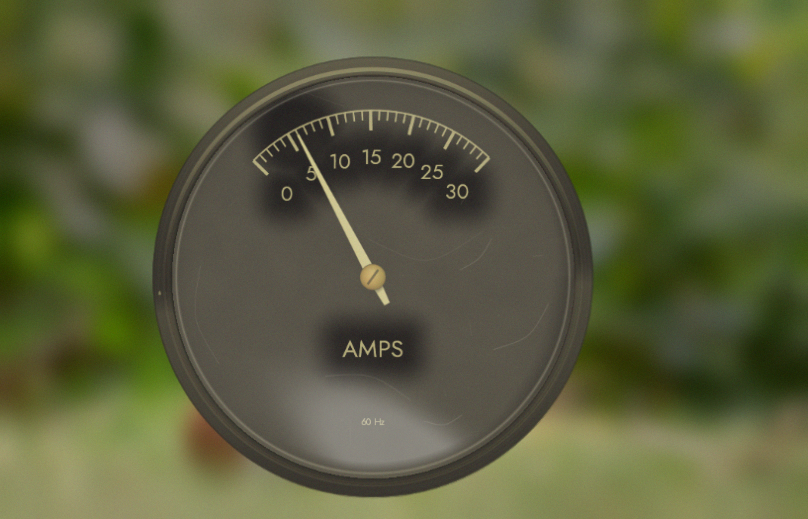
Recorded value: 6; A
